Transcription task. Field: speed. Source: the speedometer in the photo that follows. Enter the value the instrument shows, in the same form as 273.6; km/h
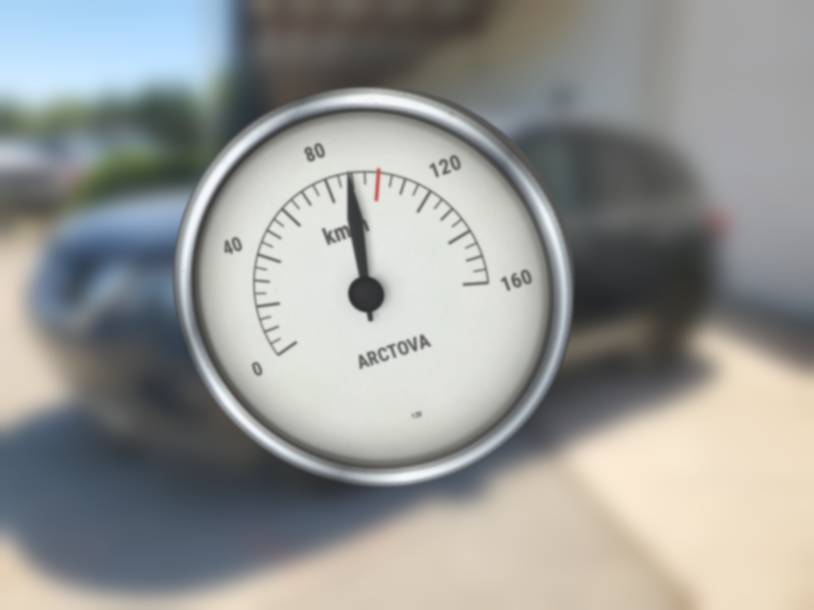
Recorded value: 90; km/h
